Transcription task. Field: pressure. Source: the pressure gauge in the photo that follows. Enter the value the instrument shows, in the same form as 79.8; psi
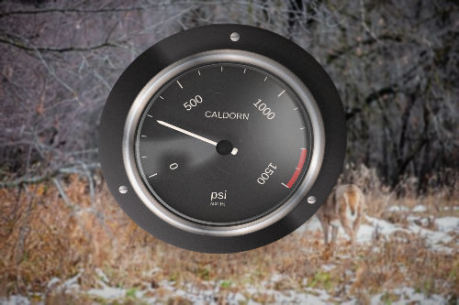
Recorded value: 300; psi
